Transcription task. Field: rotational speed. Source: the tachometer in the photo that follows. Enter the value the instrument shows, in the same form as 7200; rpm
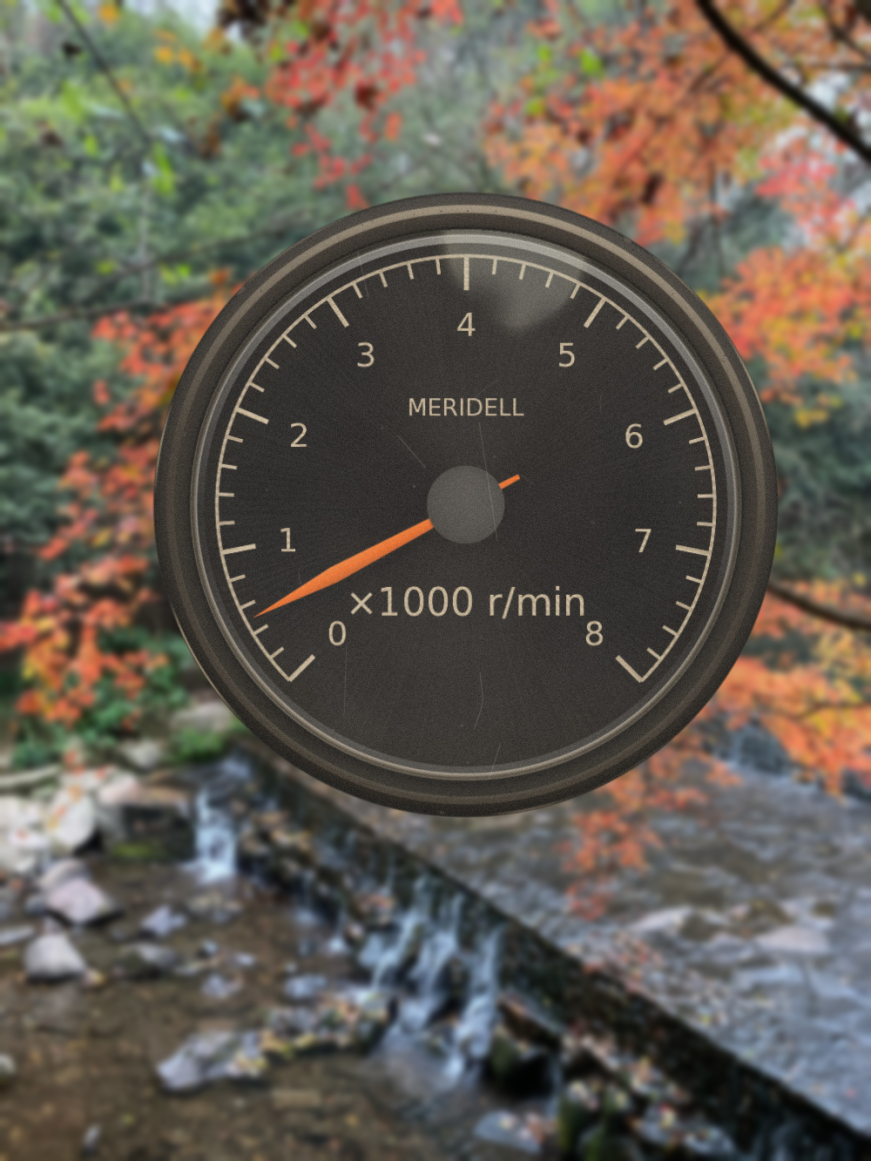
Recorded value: 500; rpm
